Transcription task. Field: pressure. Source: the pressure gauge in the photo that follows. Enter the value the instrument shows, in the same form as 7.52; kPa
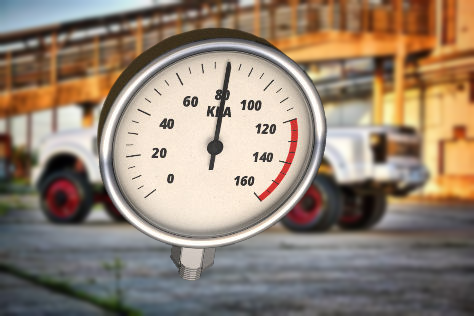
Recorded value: 80; kPa
